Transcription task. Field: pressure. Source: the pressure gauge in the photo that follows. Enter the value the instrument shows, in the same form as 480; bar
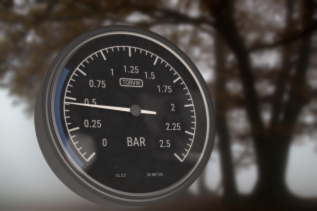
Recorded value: 0.45; bar
